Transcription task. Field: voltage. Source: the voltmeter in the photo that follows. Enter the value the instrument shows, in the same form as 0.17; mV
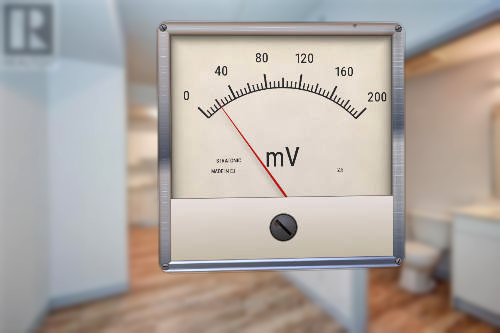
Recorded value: 20; mV
